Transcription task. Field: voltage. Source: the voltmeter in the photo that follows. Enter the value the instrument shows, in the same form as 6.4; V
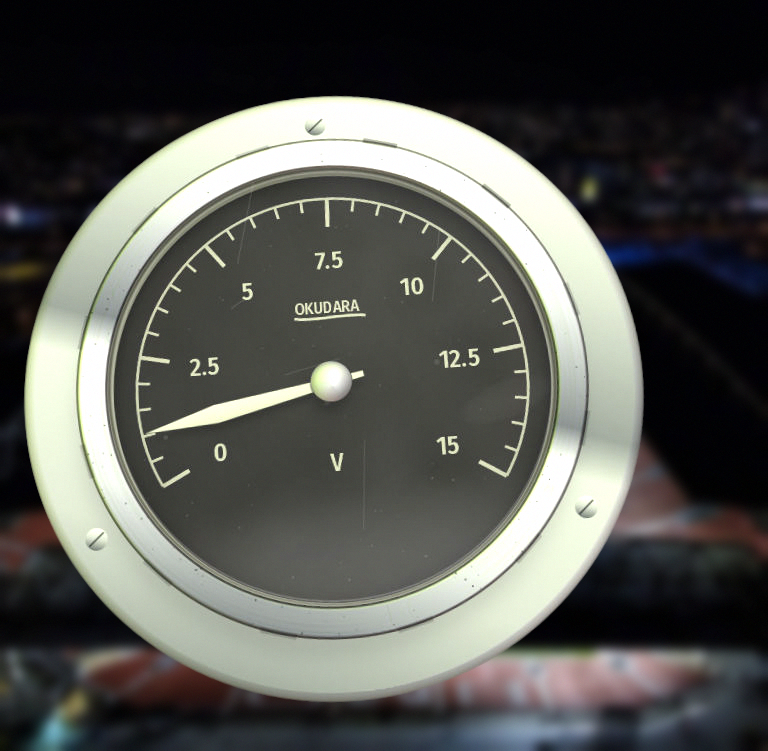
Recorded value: 1; V
